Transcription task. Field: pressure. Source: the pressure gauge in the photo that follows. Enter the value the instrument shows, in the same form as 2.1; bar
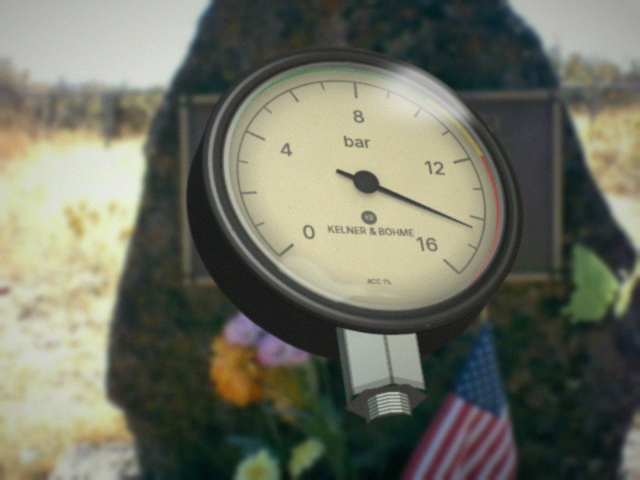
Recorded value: 14.5; bar
